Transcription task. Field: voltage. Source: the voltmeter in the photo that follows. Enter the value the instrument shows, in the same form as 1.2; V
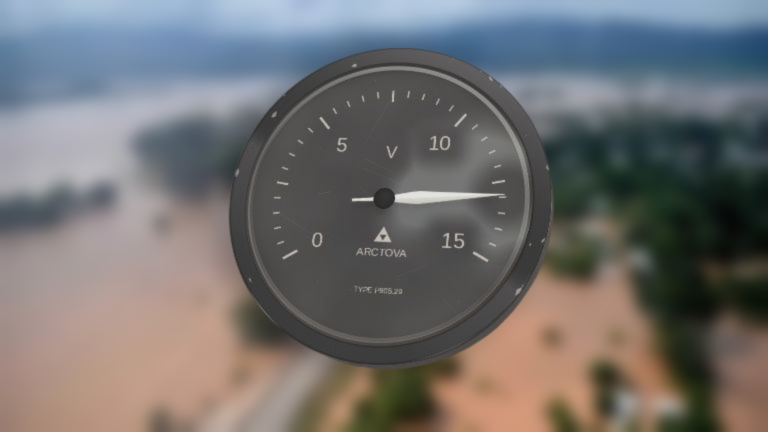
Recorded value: 13; V
